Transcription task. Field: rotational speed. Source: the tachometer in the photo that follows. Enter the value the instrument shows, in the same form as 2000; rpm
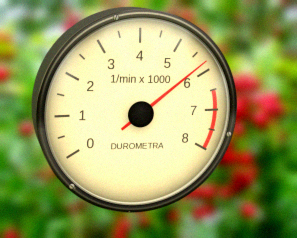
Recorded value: 5750; rpm
